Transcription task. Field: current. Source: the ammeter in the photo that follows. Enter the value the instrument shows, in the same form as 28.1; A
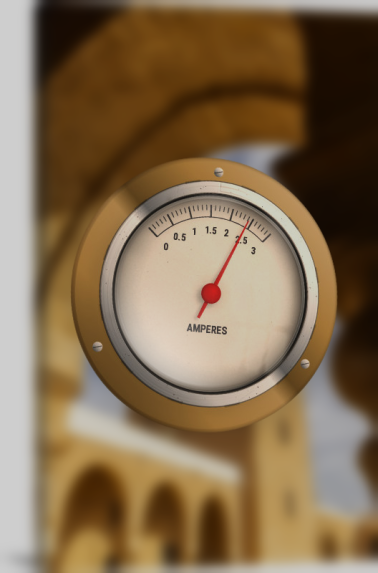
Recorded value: 2.4; A
